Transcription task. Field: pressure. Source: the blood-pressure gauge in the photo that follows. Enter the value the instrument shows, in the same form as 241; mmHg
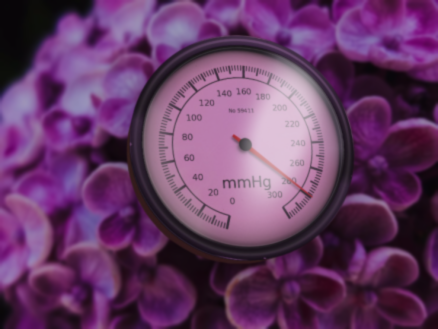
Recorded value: 280; mmHg
